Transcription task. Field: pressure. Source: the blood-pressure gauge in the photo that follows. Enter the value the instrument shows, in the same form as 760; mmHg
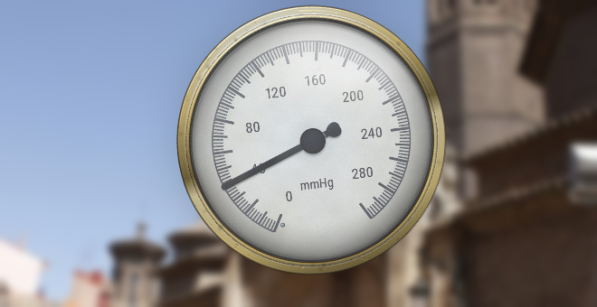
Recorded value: 40; mmHg
